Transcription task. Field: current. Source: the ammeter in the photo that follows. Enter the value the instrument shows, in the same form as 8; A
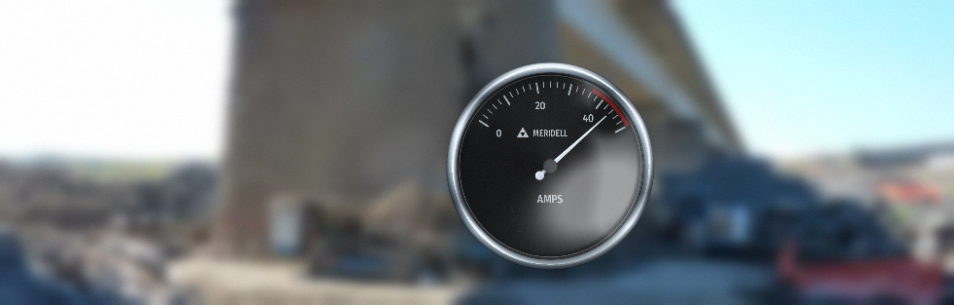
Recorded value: 44; A
